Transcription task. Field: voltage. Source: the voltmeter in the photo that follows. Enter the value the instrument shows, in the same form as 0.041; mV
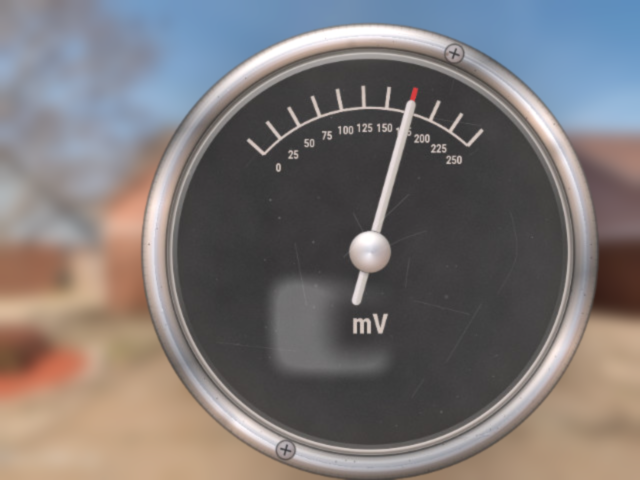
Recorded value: 175; mV
